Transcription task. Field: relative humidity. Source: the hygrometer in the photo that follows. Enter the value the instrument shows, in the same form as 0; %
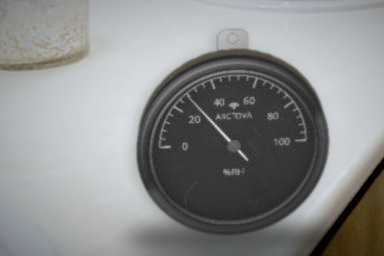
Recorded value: 28; %
